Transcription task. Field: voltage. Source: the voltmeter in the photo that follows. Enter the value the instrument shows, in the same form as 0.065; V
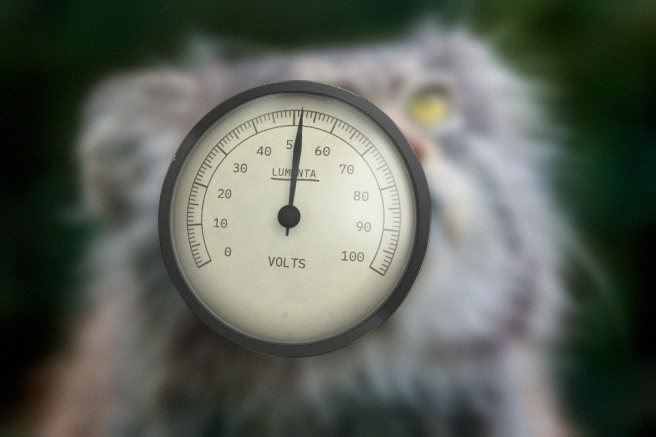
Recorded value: 52; V
